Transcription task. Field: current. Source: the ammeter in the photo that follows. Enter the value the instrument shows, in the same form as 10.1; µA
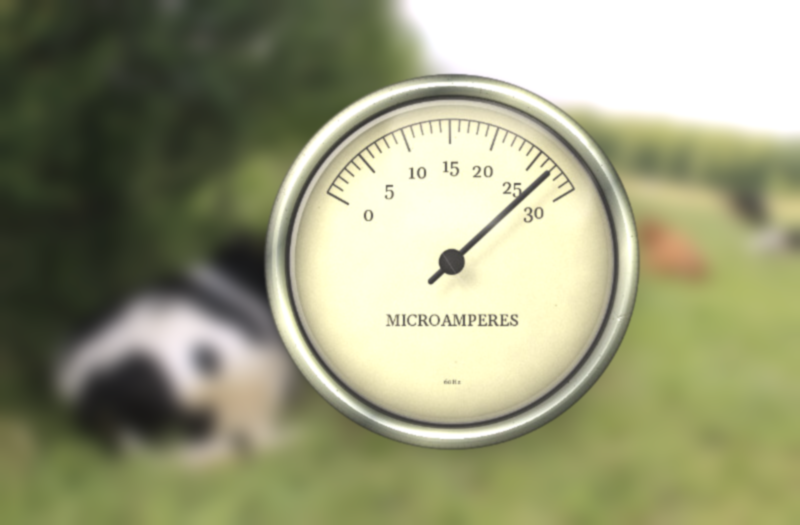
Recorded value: 27; µA
